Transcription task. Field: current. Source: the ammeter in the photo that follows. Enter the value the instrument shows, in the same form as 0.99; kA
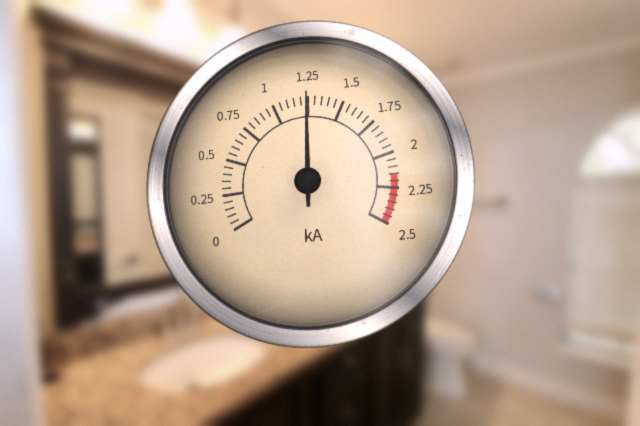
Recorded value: 1.25; kA
